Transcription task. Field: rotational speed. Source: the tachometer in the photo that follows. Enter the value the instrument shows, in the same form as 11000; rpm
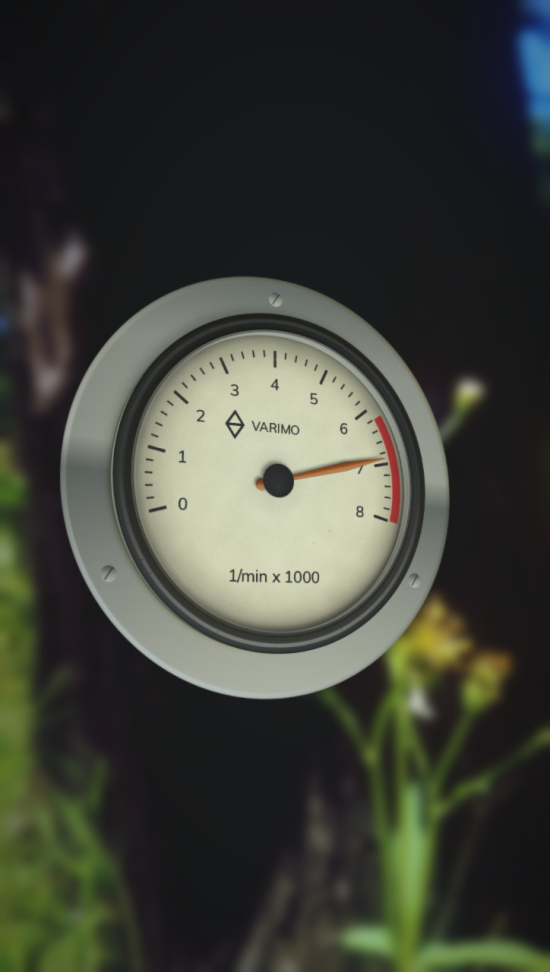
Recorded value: 6900; rpm
